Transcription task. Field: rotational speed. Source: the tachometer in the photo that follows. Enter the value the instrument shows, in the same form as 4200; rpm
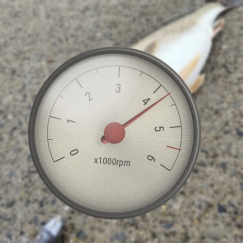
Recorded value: 4250; rpm
